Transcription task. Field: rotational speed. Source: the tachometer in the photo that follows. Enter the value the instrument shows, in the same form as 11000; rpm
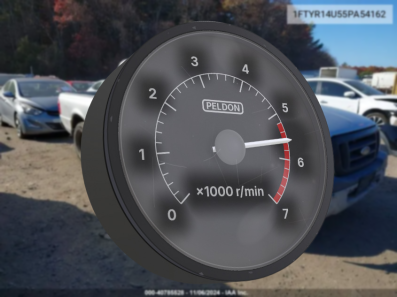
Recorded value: 5600; rpm
